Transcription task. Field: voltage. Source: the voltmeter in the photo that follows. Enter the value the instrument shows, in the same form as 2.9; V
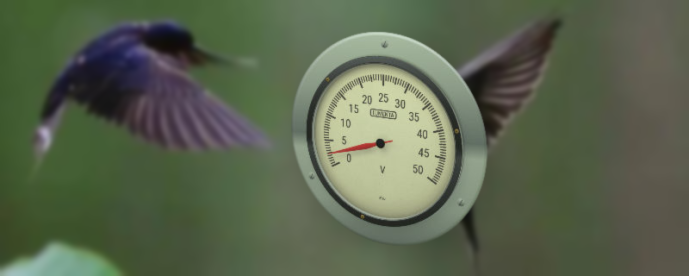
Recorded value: 2.5; V
